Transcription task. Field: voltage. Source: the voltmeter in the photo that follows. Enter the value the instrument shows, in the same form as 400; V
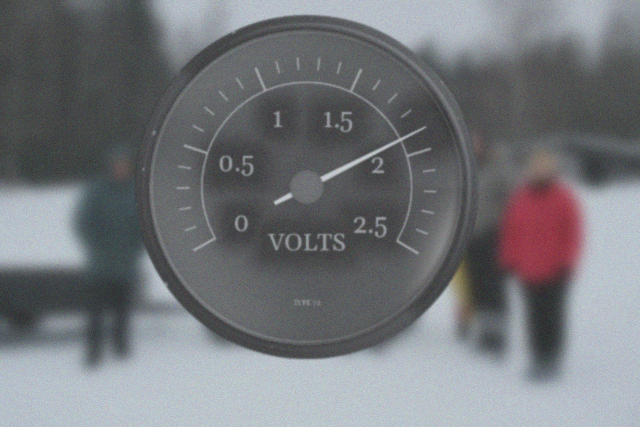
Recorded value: 1.9; V
